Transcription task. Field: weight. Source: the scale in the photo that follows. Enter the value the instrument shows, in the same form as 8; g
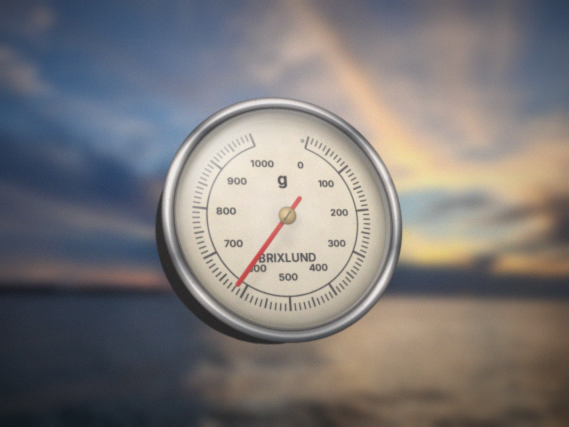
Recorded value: 620; g
